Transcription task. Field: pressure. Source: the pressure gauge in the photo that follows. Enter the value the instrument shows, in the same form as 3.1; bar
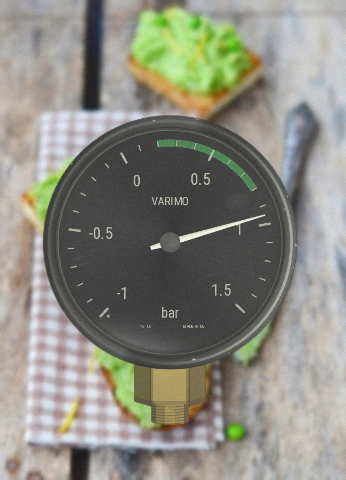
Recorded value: 0.95; bar
